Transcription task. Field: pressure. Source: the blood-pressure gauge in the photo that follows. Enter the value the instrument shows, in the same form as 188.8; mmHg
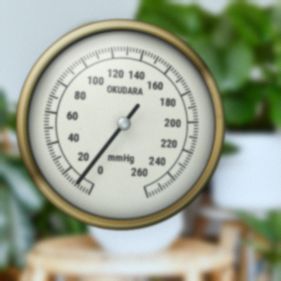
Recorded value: 10; mmHg
